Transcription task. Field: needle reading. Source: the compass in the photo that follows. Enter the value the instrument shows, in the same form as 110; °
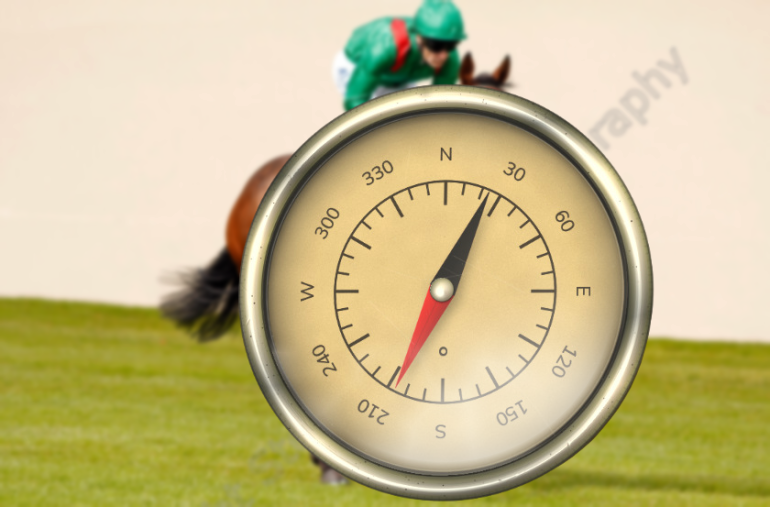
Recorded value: 205; °
